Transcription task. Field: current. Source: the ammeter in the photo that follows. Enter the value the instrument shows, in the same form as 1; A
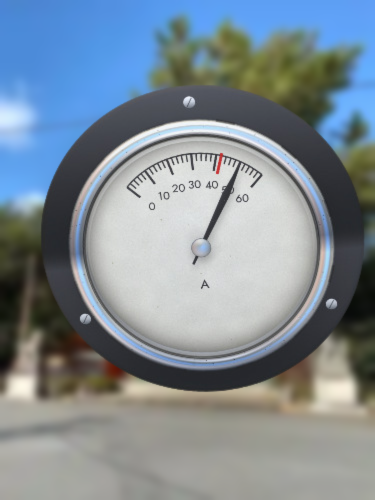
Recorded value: 50; A
